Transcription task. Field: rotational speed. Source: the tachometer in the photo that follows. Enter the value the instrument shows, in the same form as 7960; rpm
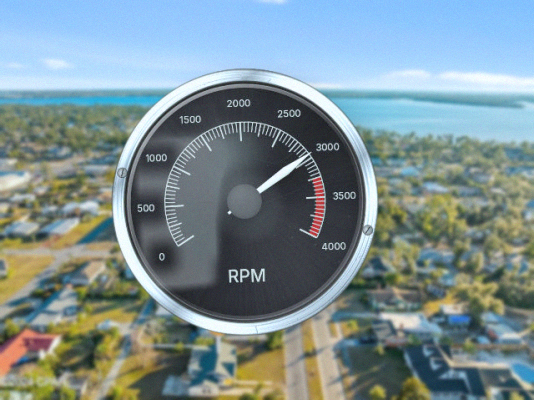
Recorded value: 2950; rpm
